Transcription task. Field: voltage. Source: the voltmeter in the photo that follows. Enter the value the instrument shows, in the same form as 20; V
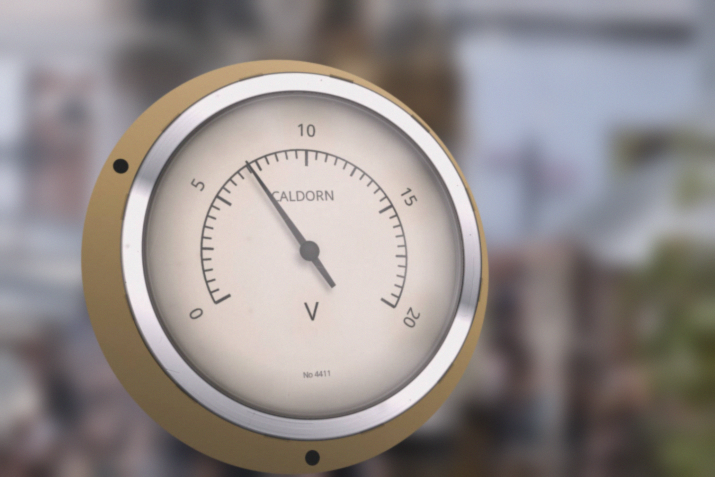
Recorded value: 7; V
